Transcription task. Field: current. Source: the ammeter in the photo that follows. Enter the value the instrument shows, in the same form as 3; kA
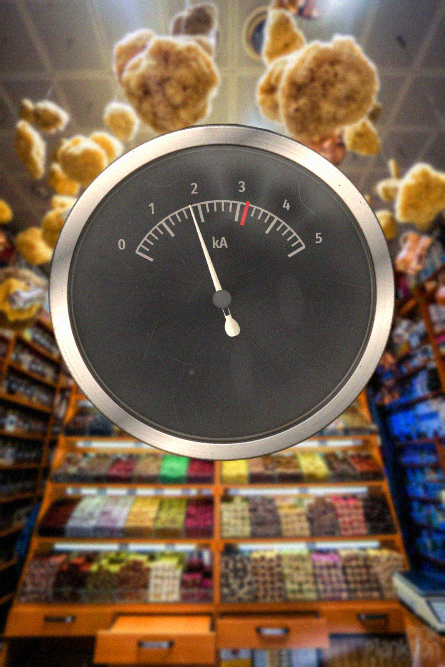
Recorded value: 1.8; kA
